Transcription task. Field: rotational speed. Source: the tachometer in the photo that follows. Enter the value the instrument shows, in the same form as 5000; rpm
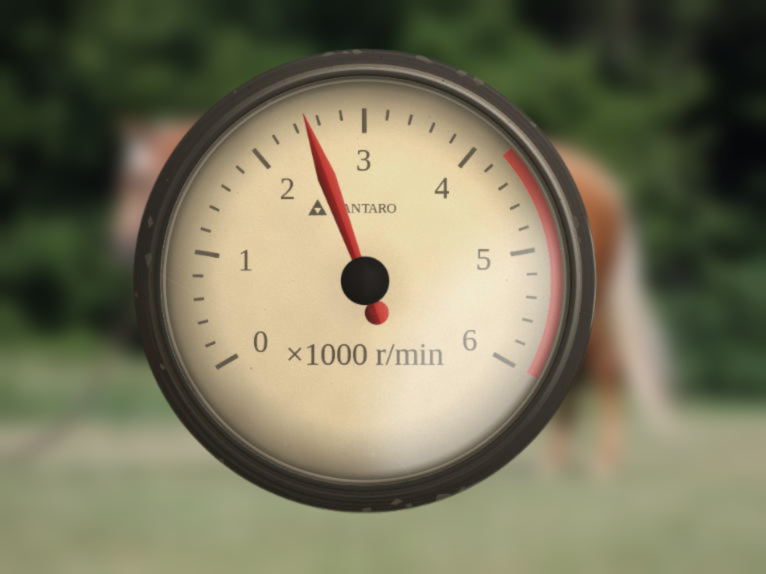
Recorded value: 2500; rpm
